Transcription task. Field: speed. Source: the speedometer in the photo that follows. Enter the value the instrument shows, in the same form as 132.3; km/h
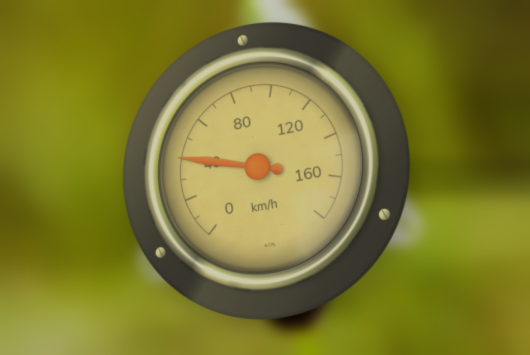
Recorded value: 40; km/h
